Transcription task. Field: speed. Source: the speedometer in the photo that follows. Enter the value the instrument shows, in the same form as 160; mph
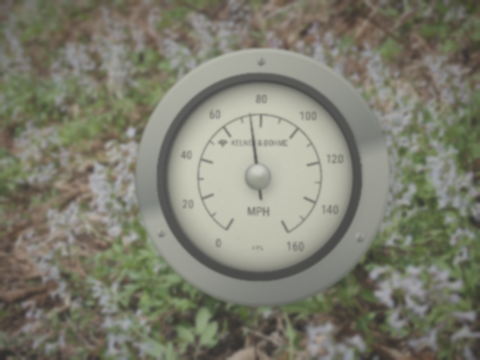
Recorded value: 75; mph
